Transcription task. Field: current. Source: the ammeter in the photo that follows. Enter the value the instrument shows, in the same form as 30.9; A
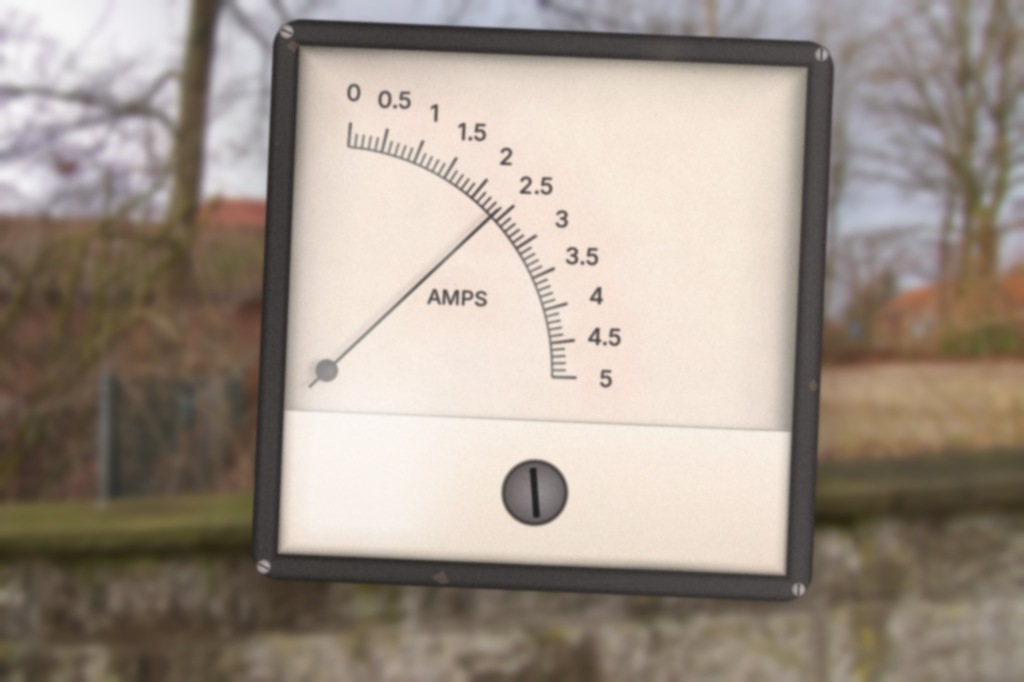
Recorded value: 2.4; A
